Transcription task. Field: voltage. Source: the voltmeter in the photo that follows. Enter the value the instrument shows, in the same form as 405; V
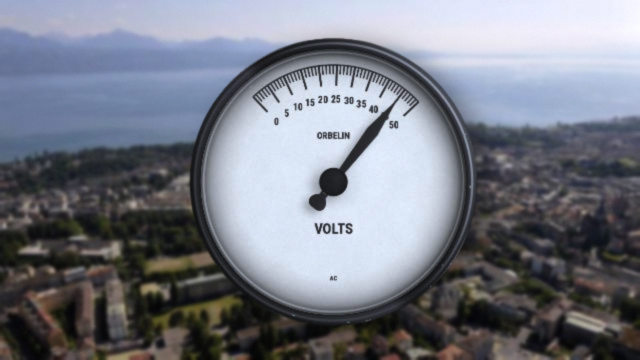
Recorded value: 45; V
